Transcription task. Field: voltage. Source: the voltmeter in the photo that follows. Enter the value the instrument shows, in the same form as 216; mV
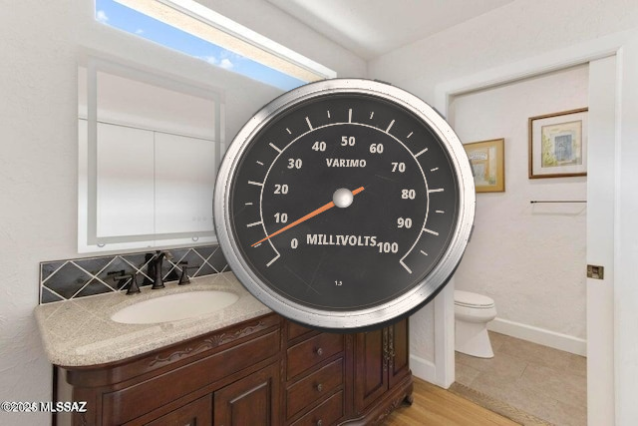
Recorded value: 5; mV
